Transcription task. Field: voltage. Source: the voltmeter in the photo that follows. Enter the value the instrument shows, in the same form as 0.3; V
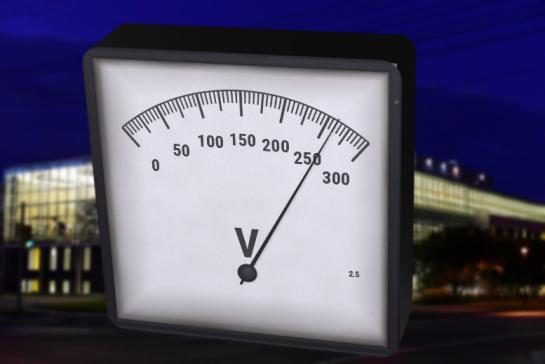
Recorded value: 260; V
